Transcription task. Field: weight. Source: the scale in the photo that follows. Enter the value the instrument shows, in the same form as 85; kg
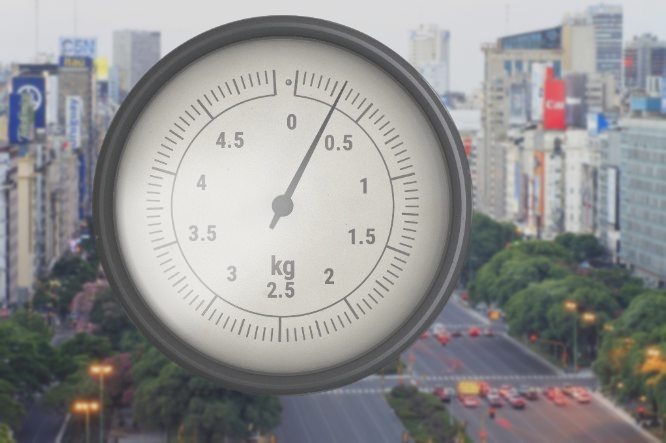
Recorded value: 0.3; kg
